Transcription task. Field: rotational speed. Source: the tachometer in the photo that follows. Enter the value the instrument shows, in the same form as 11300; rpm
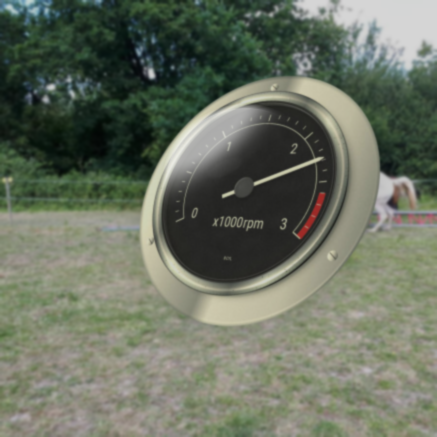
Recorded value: 2300; rpm
